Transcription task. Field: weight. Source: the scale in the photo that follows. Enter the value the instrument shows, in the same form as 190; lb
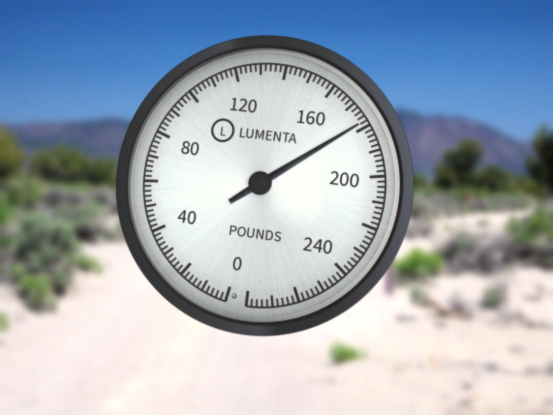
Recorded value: 178; lb
